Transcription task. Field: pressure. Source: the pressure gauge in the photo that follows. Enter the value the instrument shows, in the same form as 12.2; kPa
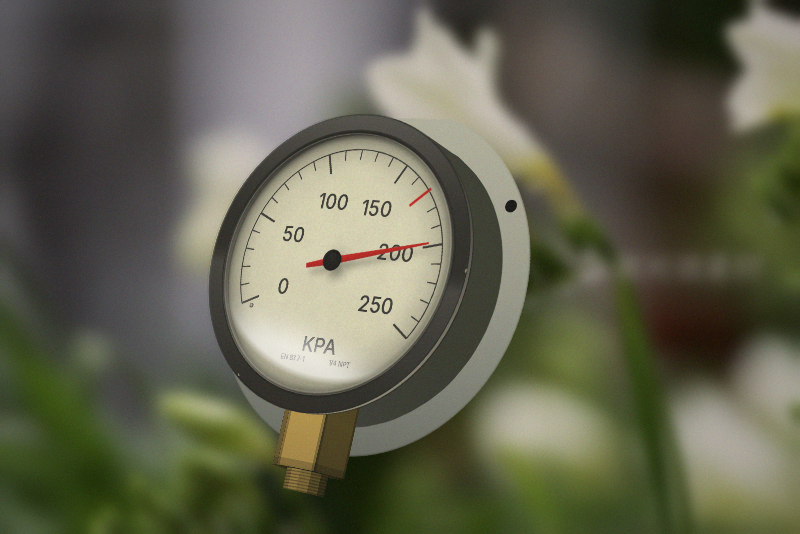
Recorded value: 200; kPa
